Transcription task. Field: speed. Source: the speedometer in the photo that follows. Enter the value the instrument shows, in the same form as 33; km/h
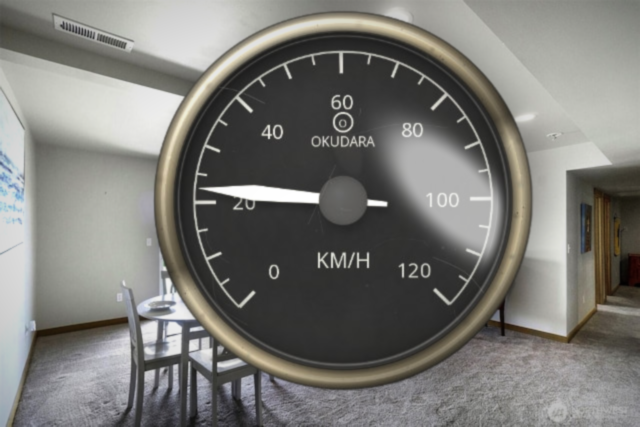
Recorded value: 22.5; km/h
